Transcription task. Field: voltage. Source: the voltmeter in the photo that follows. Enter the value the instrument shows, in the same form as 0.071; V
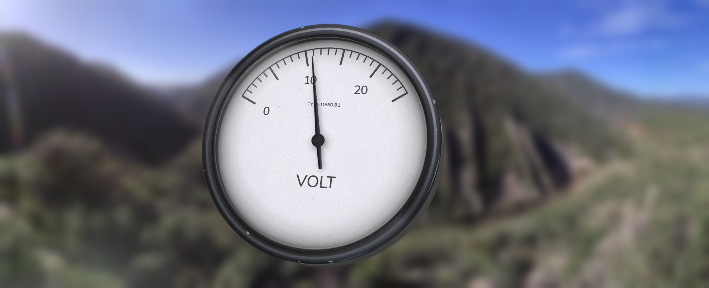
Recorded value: 11; V
